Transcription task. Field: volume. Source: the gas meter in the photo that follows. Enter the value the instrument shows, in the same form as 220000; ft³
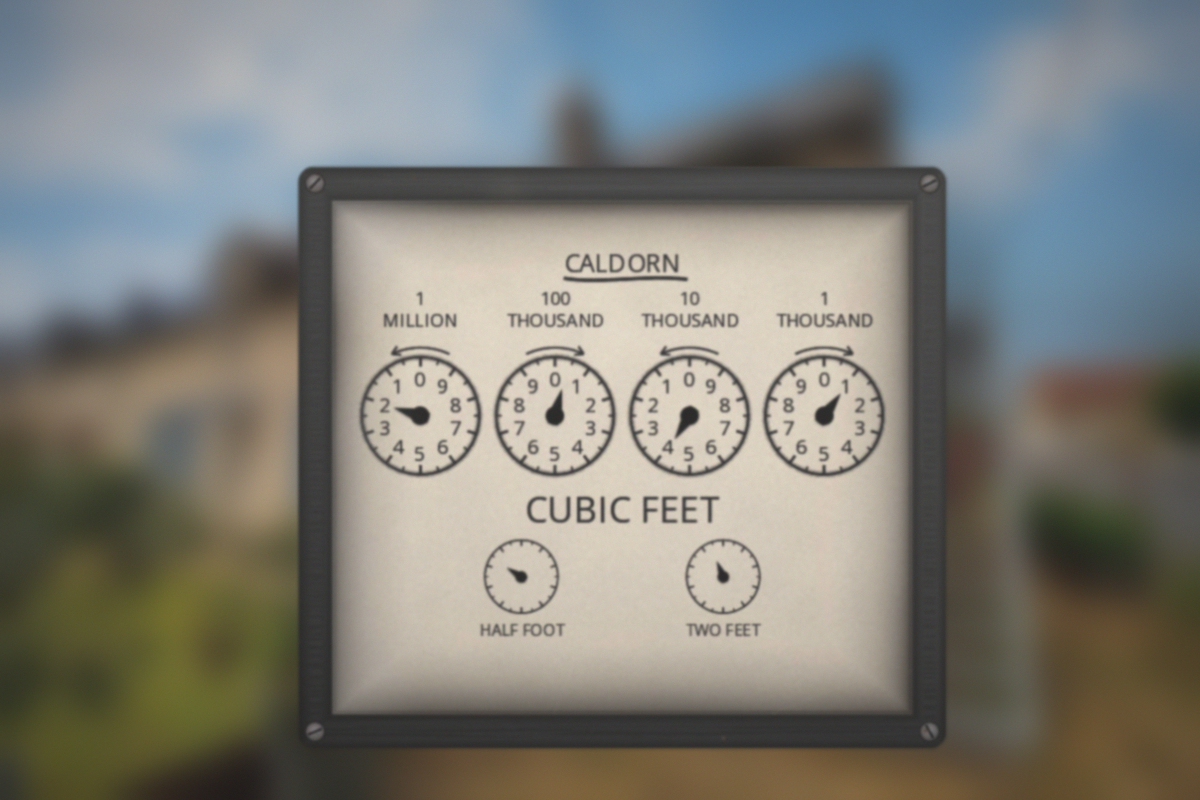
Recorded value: 204100; ft³
